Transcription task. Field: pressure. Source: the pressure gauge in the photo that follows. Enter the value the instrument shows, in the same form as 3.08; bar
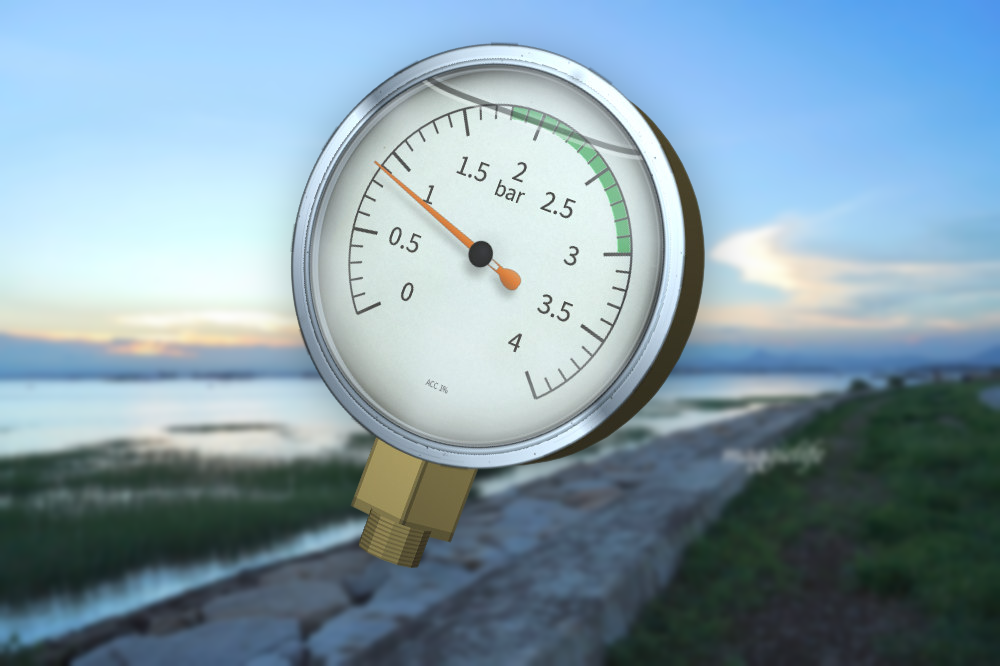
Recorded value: 0.9; bar
